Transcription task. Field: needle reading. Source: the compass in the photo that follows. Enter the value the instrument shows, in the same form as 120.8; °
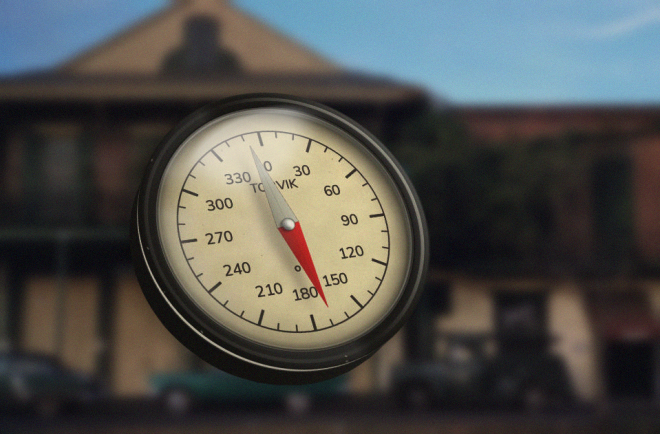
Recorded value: 170; °
